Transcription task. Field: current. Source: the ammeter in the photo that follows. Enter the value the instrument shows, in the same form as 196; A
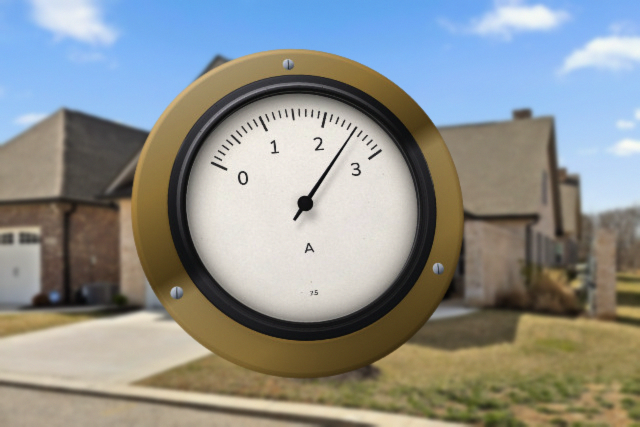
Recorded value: 2.5; A
